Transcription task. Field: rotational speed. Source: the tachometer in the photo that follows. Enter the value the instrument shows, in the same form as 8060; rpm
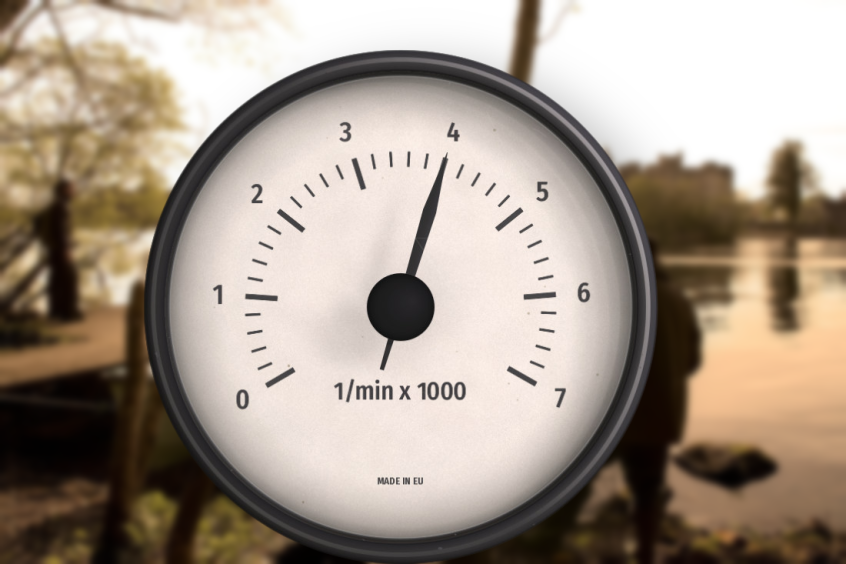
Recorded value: 4000; rpm
